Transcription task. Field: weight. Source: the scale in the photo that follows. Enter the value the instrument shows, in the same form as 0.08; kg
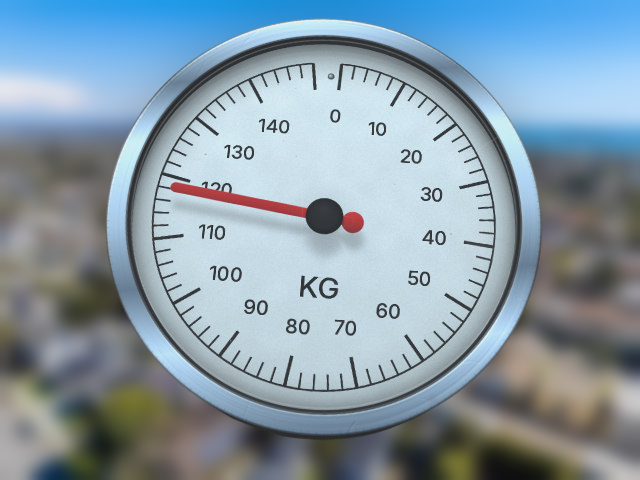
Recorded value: 118; kg
